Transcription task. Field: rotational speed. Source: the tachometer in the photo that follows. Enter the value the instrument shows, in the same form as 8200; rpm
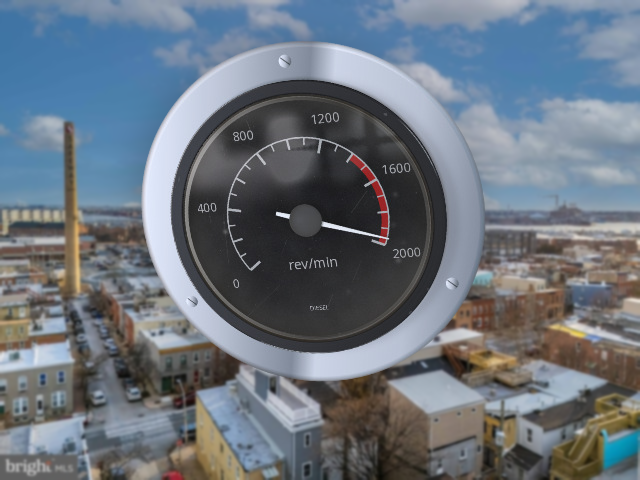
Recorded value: 1950; rpm
